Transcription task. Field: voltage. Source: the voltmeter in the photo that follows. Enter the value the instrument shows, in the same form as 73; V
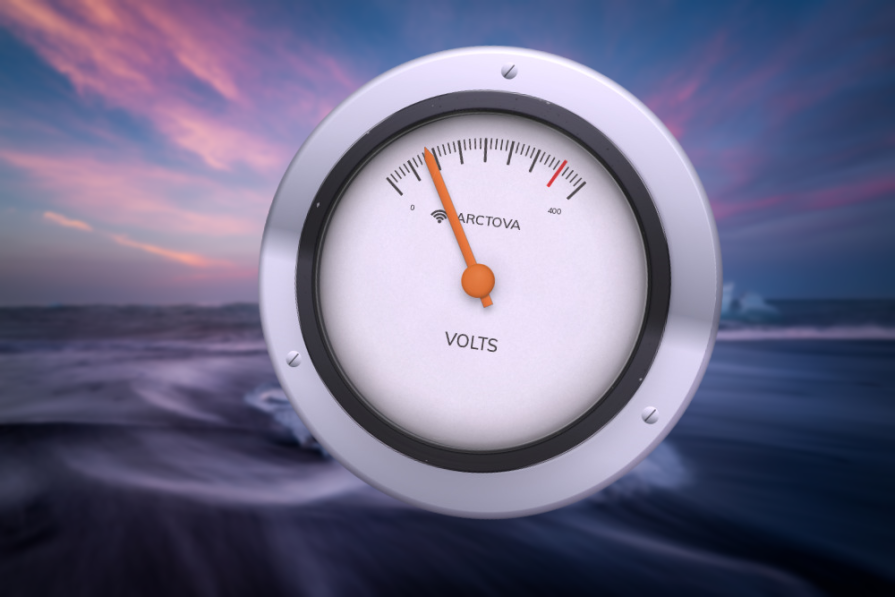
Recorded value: 90; V
